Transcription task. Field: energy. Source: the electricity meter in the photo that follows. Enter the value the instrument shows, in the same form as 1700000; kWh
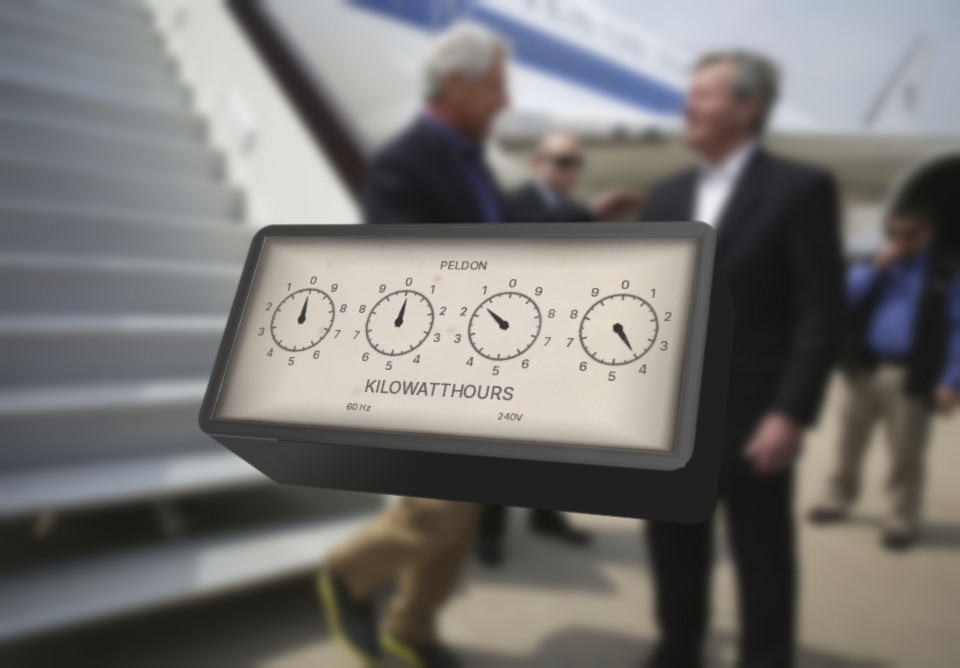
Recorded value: 14; kWh
